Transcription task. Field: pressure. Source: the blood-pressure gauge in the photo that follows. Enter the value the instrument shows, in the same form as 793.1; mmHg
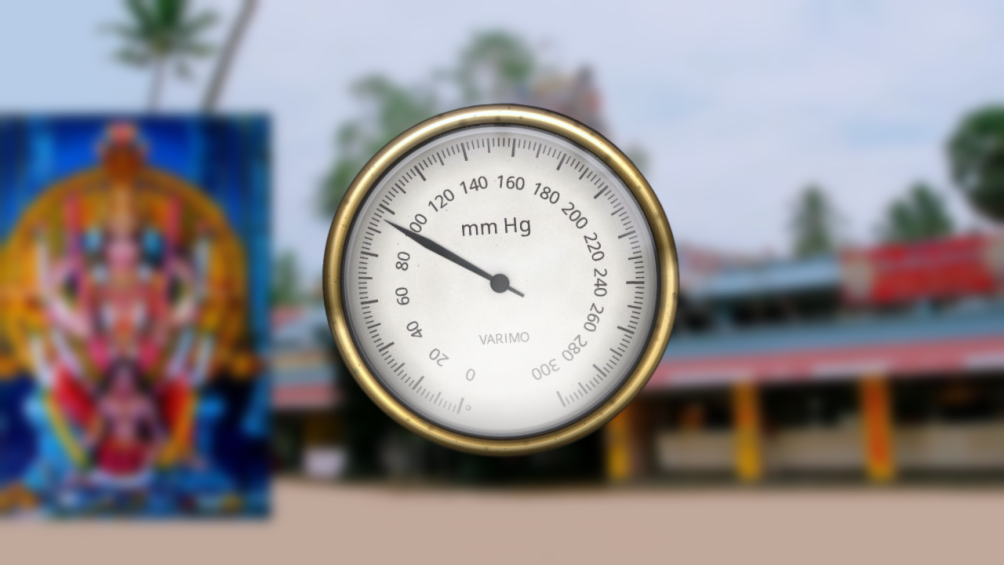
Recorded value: 96; mmHg
